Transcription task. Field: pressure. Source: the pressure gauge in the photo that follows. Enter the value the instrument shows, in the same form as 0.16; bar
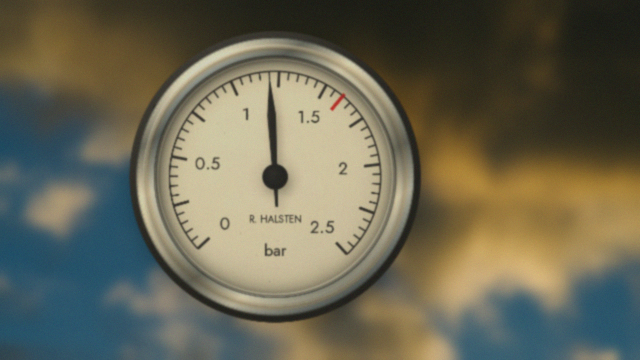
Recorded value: 1.2; bar
